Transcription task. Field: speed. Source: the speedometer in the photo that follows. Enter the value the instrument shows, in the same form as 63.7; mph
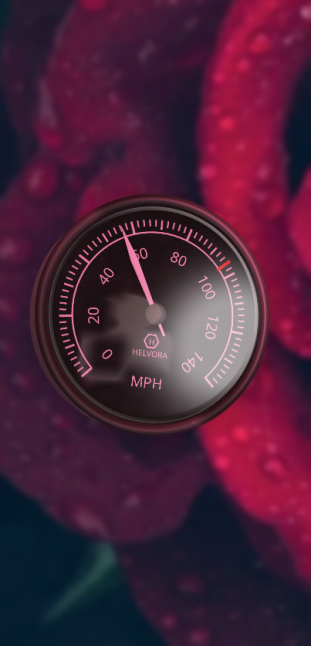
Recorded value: 56; mph
